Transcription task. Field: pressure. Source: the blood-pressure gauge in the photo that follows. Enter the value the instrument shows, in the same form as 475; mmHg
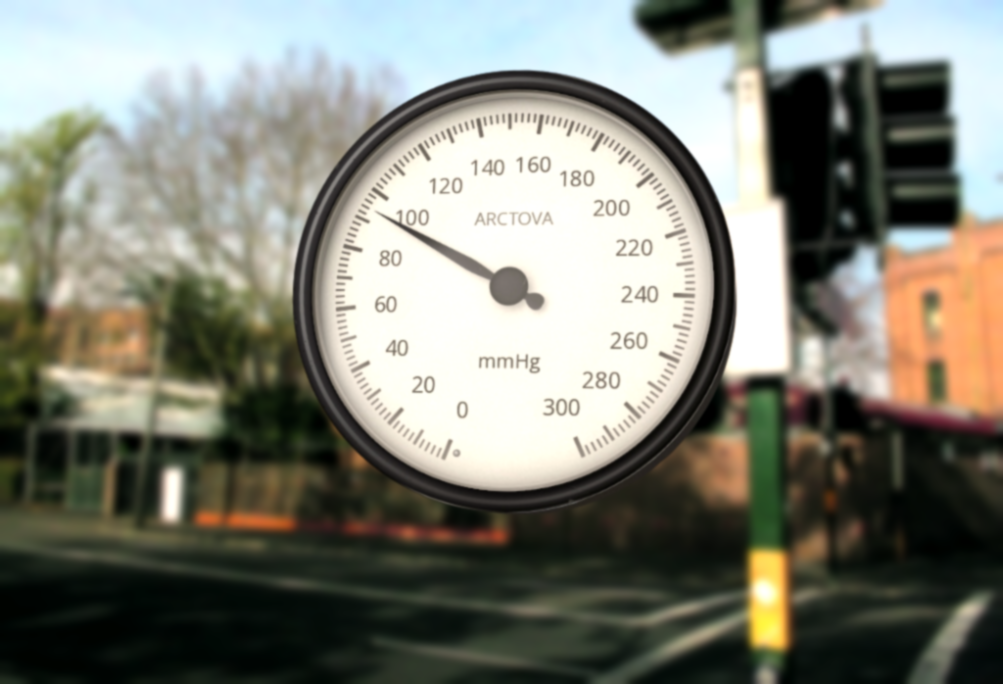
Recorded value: 94; mmHg
